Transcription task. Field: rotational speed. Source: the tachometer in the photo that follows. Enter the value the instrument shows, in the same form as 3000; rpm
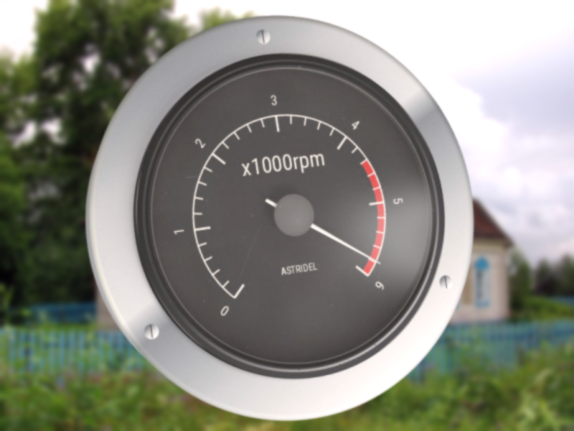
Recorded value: 5800; rpm
